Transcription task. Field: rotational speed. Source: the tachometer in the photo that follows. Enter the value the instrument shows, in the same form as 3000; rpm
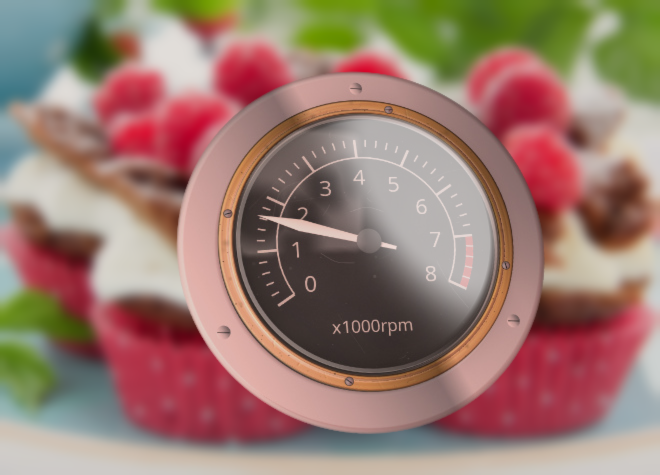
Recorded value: 1600; rpm
